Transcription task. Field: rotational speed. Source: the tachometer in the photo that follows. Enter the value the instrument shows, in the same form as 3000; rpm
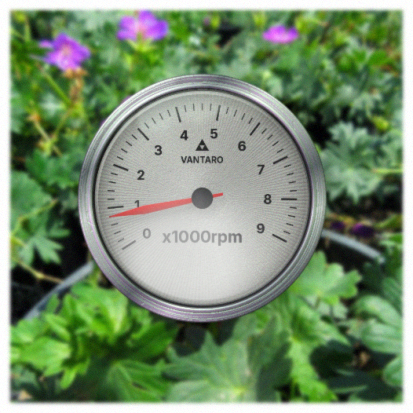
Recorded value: 800; rpm
